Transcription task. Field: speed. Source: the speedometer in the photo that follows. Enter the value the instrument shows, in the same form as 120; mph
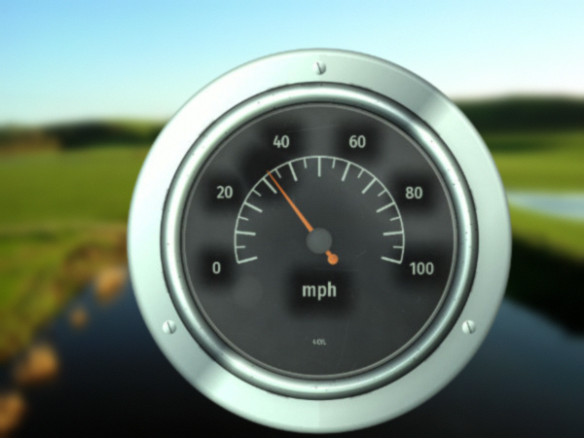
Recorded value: 32.5; mph
